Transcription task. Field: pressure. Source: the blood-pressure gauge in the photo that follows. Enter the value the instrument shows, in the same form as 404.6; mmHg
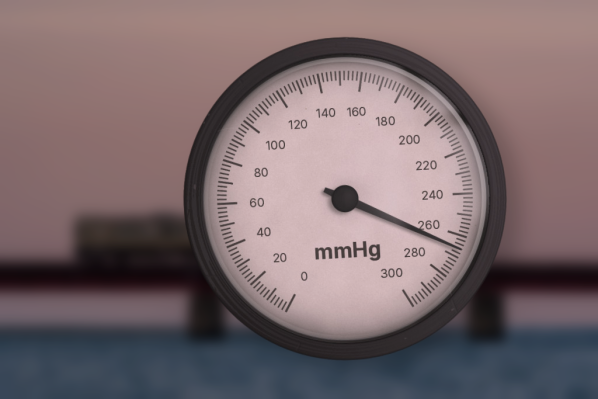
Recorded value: 266; mmHg
